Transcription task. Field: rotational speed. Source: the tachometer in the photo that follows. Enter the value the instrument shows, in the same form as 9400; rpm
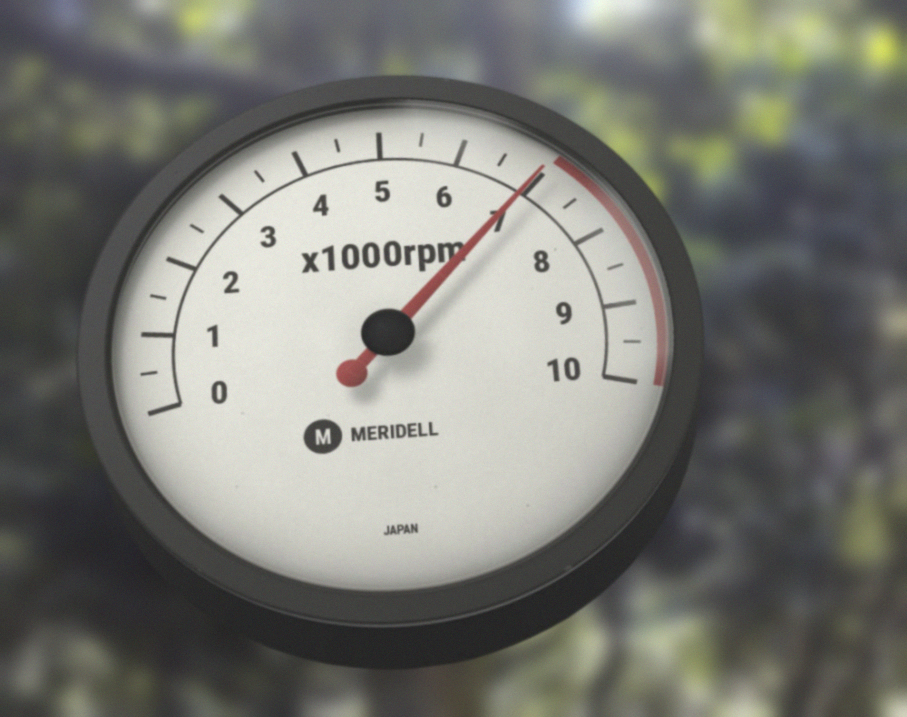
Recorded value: 7000; rpm
